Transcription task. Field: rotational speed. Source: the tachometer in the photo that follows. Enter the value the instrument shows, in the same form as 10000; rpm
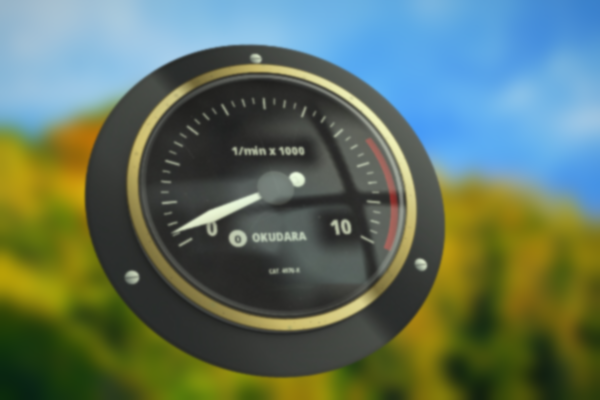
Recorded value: 250; rpm
